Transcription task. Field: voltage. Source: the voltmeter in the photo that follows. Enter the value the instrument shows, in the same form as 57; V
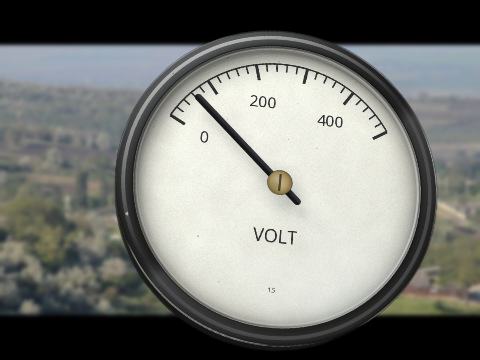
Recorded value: 60; V
